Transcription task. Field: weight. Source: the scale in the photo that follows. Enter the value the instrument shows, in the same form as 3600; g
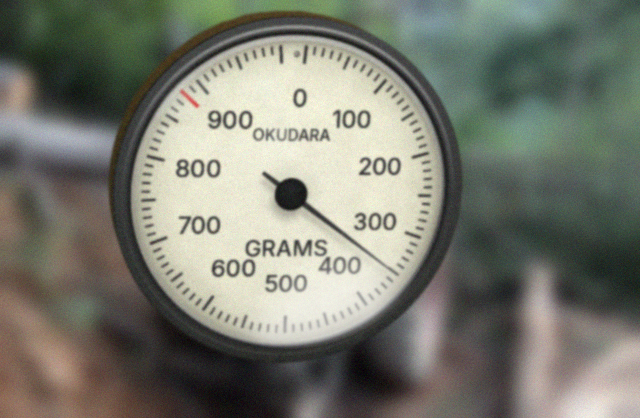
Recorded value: 350; g
